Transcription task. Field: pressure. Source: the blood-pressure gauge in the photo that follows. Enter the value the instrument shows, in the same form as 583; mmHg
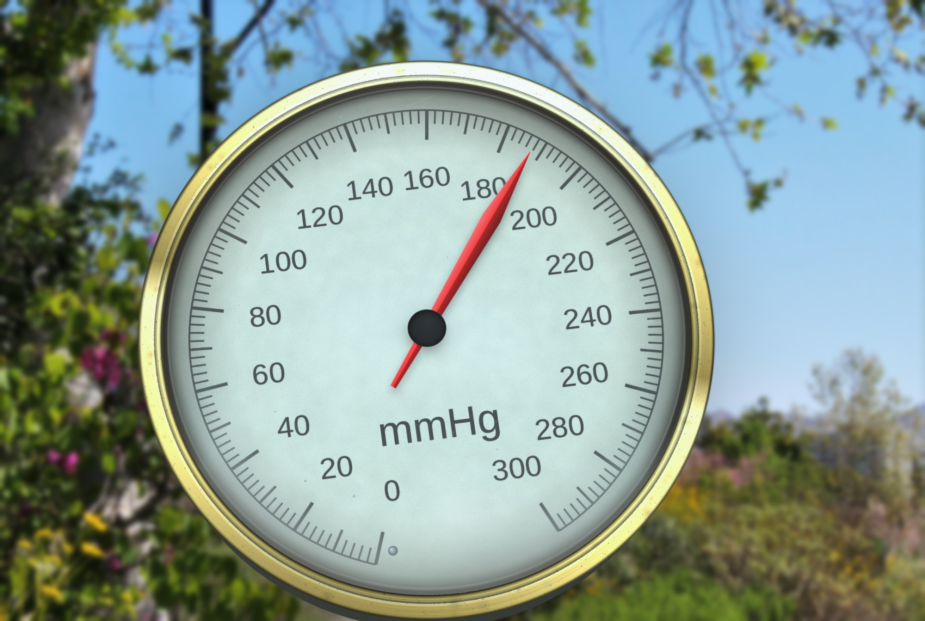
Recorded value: 188; mmHg
